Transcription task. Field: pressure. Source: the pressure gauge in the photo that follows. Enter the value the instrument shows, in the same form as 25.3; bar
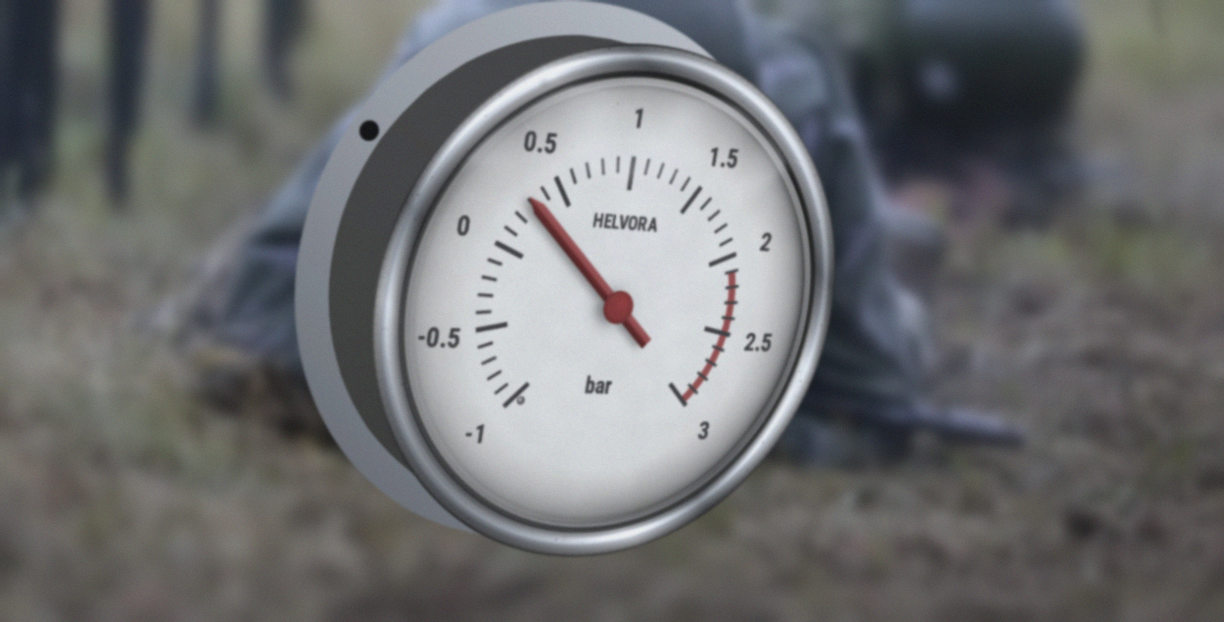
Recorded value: 0.3; bar
